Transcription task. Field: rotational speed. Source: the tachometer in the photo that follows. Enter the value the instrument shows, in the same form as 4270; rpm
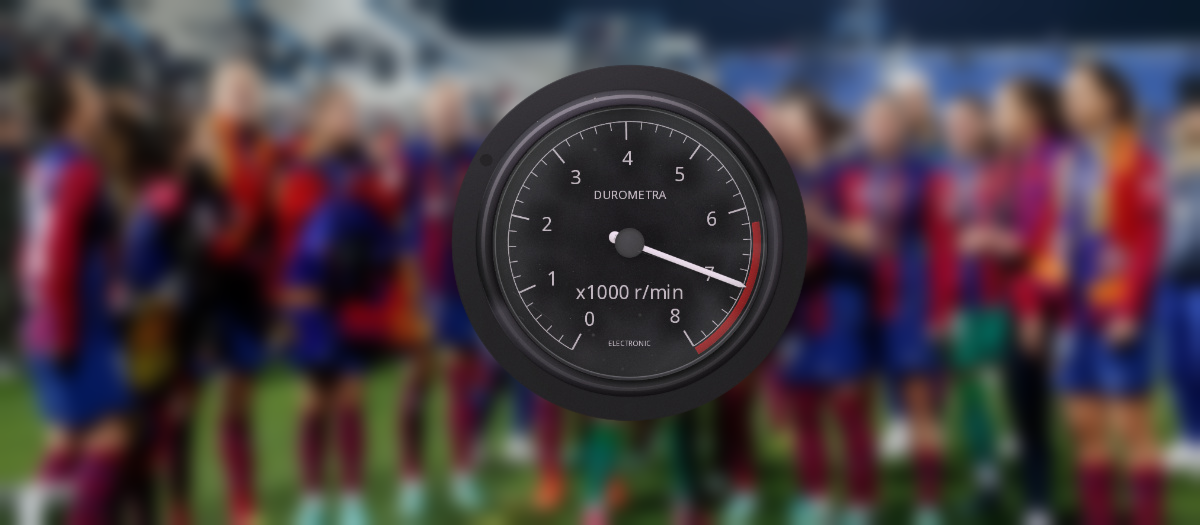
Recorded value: 7000; rpm
